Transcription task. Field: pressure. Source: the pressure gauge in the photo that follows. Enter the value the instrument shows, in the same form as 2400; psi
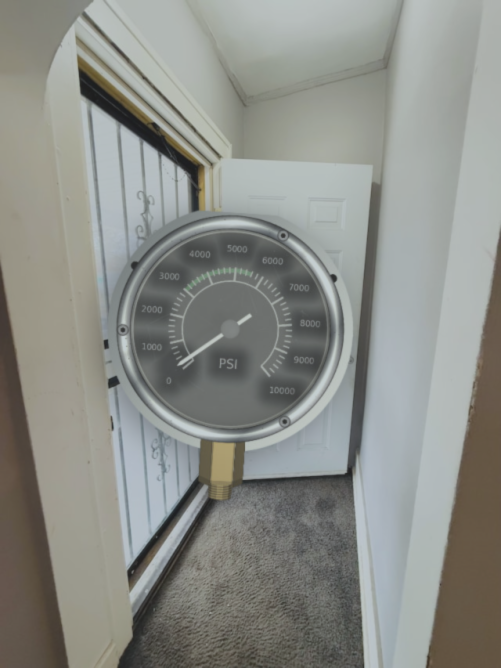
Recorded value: 200; psi
